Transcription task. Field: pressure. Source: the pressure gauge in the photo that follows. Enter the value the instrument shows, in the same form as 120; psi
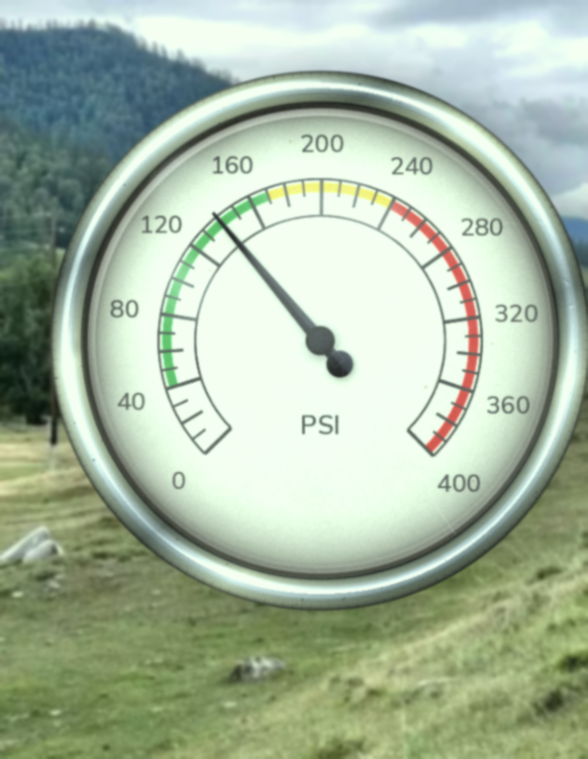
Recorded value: 140; psi
